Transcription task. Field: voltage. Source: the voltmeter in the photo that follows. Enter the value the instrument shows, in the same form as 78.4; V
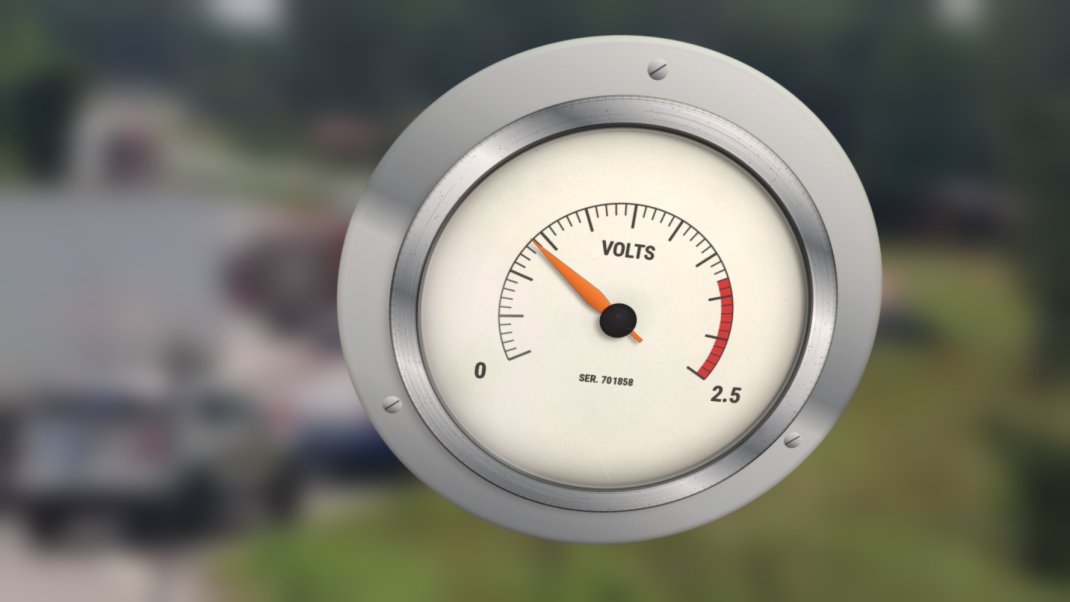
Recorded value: 0.7; V
